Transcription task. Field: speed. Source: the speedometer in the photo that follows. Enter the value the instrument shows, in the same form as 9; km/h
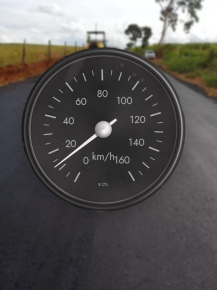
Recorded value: 12.5; km/h
